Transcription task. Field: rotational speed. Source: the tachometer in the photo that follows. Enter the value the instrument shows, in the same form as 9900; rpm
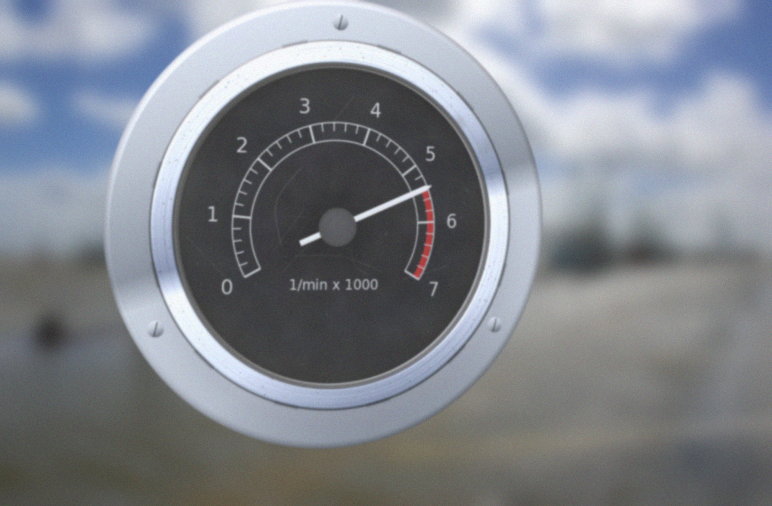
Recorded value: 5400; rpm
